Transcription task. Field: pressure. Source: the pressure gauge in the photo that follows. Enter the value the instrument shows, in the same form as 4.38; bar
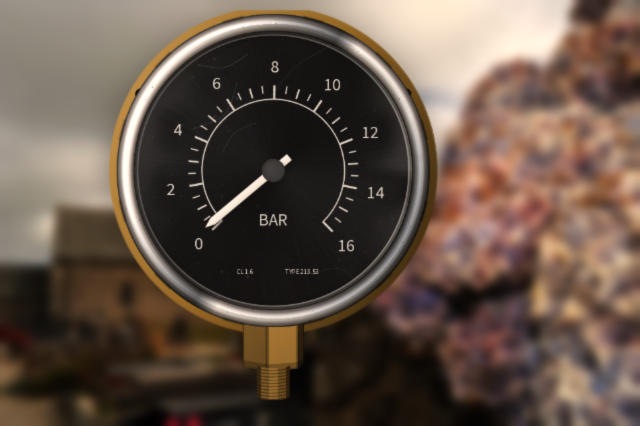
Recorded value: 0.25; bar
